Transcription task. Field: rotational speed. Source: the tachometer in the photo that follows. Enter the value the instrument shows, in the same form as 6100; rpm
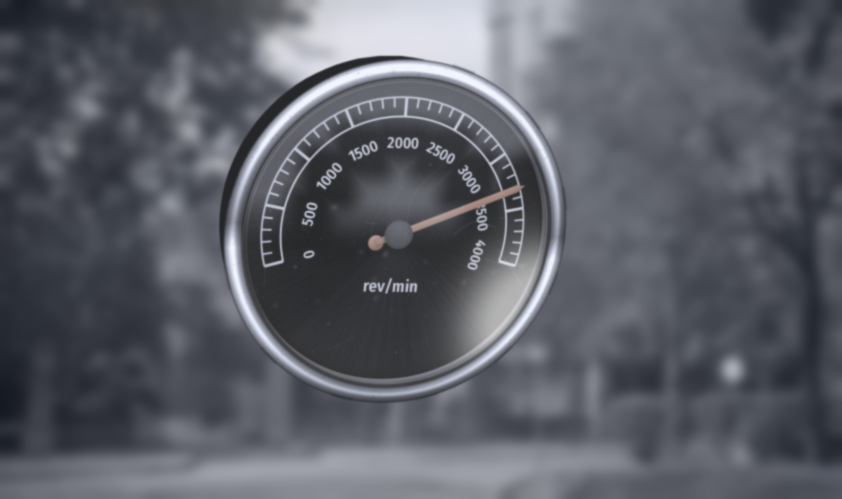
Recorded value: 3300; rpm
